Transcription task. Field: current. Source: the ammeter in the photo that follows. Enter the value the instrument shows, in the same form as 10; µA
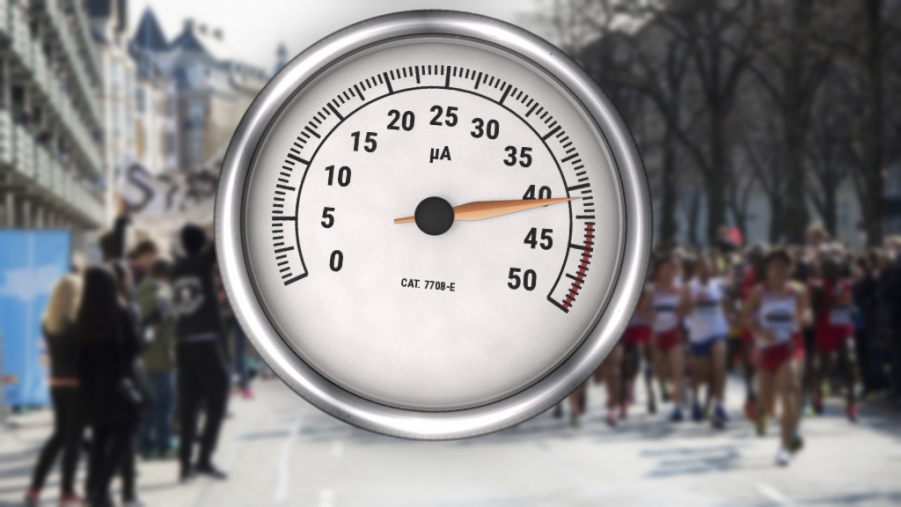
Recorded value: 41; µA
